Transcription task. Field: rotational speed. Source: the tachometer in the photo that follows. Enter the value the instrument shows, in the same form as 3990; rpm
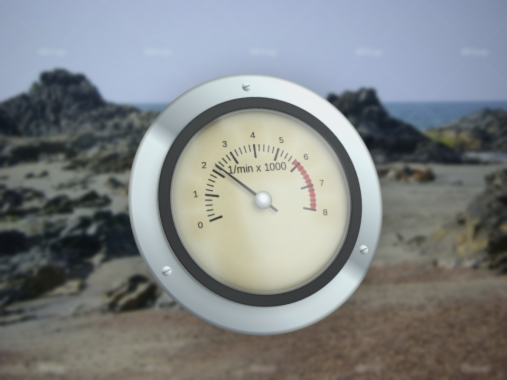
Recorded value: 2200; rpm
